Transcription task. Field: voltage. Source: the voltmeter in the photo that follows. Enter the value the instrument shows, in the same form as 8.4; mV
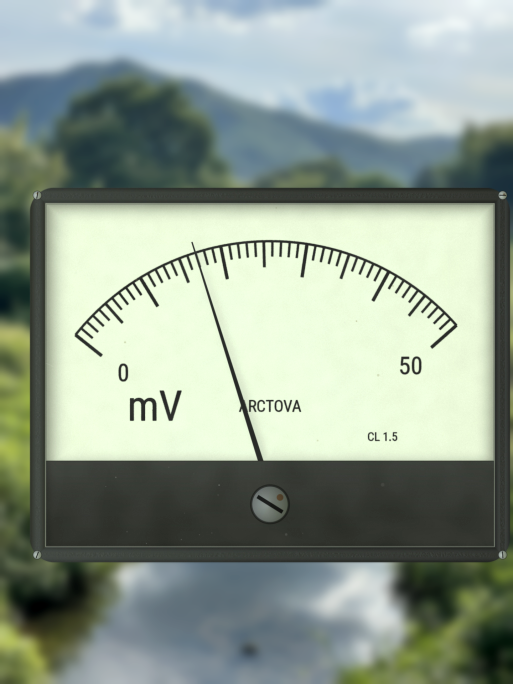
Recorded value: 17; mV
